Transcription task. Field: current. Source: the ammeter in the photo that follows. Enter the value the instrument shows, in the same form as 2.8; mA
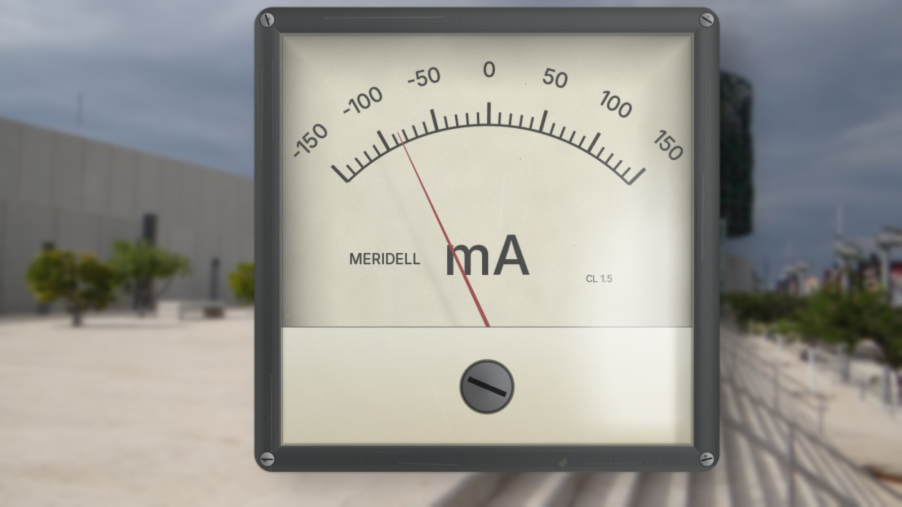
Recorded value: -85; mA
